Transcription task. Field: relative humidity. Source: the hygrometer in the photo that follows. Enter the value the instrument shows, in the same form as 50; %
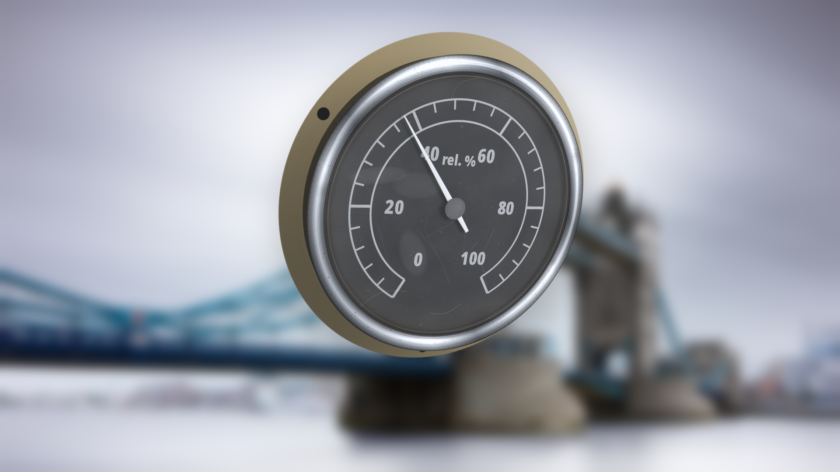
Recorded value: 38; %
